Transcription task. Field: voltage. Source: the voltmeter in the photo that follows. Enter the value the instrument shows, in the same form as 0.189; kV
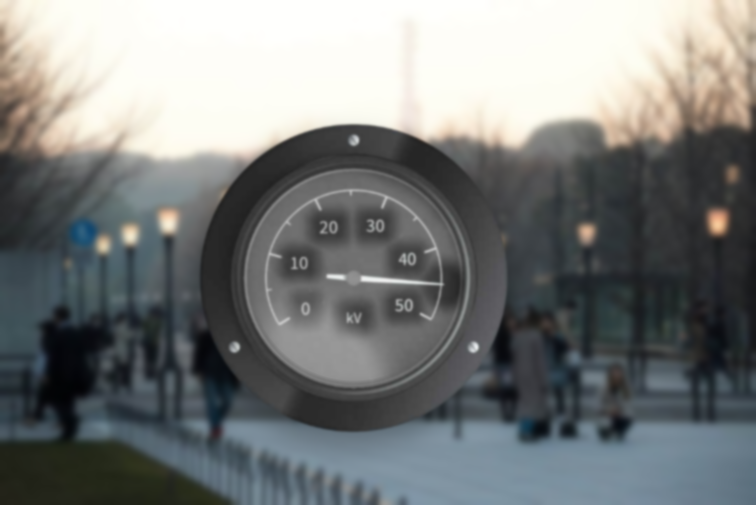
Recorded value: 45; kV
